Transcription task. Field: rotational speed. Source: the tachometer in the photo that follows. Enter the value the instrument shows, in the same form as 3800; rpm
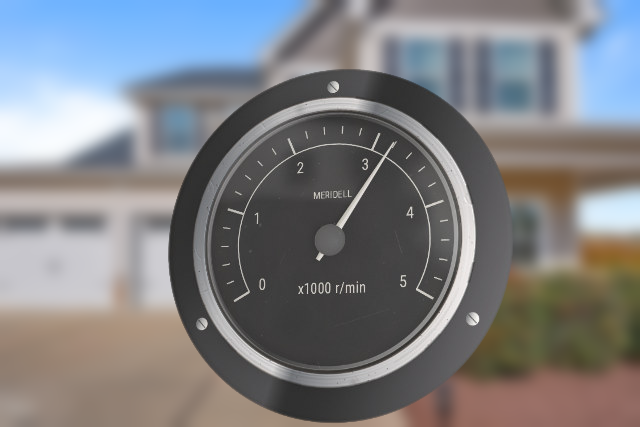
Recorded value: 3200; rpm
